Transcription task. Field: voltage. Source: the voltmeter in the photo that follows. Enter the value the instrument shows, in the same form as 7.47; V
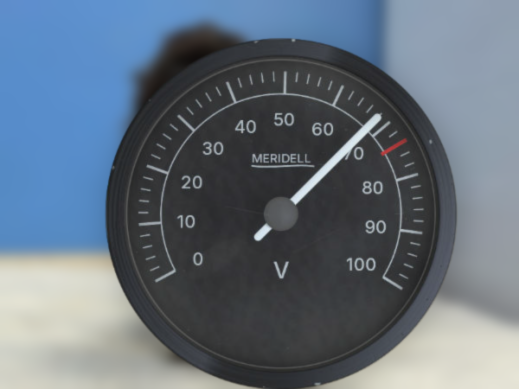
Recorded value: 68; V
